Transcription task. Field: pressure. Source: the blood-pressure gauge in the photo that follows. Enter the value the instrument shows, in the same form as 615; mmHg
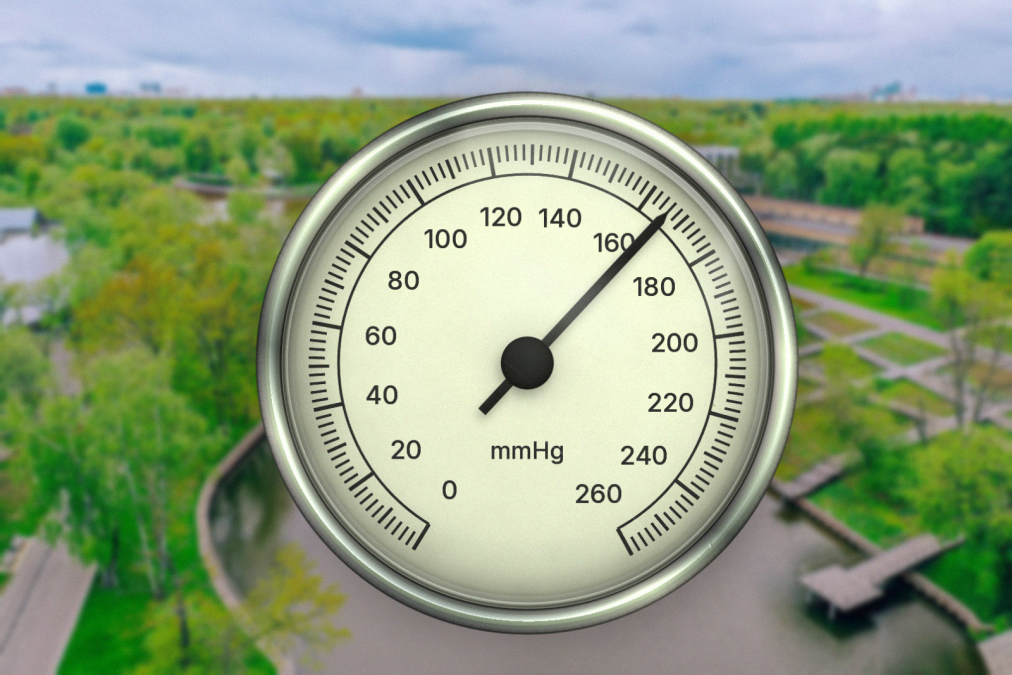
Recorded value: 166; mmHg
